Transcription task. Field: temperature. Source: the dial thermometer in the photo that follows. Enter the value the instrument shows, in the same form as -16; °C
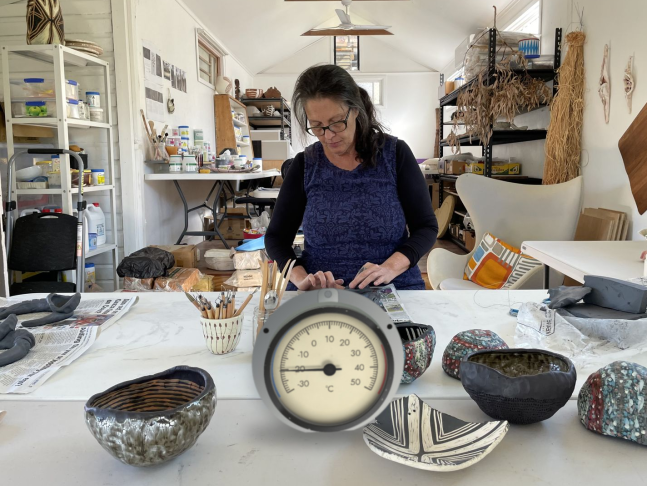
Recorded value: -20; °C
